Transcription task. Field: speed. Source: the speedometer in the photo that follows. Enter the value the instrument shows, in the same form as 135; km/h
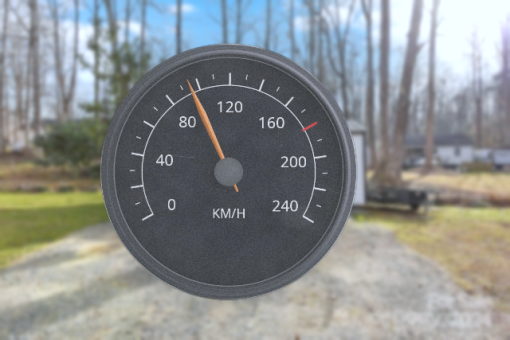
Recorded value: 95; km/h
